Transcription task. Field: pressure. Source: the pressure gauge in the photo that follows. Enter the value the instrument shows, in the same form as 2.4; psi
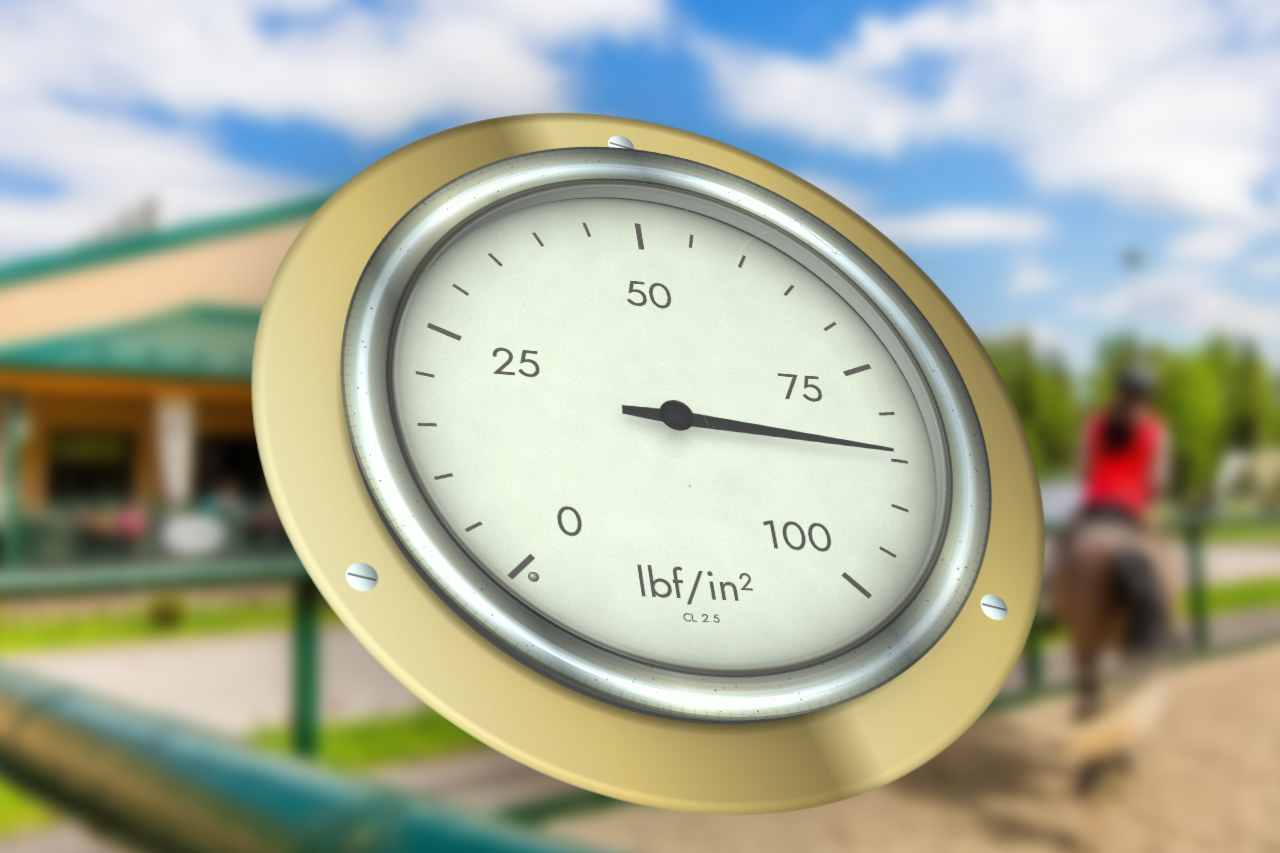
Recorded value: 85; psi
